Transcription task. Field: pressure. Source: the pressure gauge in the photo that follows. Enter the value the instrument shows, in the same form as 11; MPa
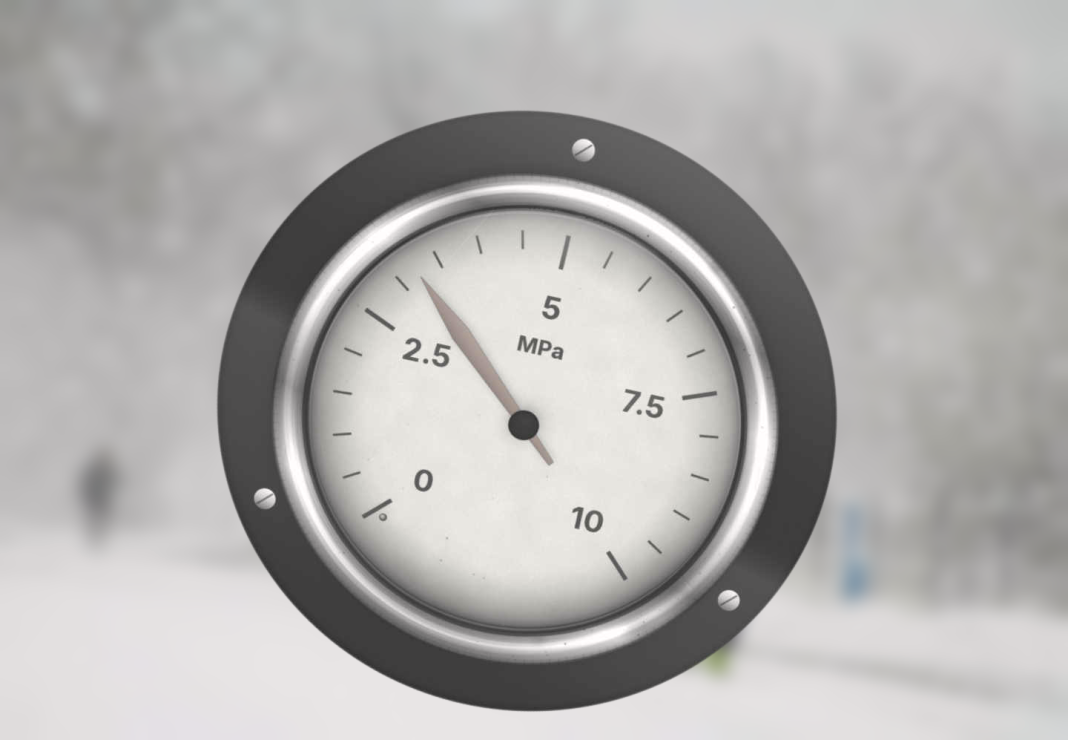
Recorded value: 3.25; MPa
